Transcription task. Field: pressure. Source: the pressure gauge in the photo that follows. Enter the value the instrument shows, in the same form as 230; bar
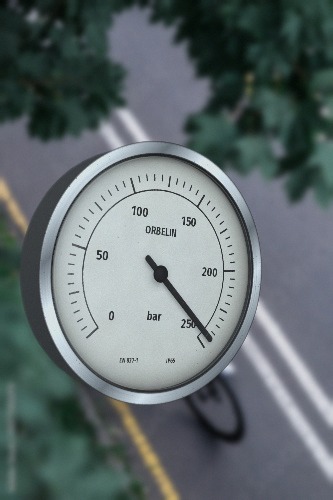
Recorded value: 245; bar
